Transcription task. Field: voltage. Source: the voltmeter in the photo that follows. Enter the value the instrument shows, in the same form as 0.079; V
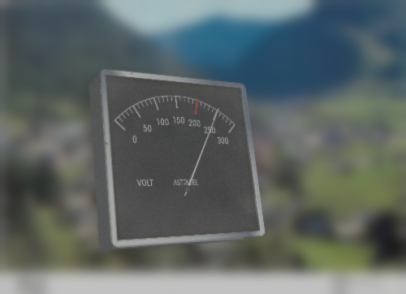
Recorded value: 250; V
